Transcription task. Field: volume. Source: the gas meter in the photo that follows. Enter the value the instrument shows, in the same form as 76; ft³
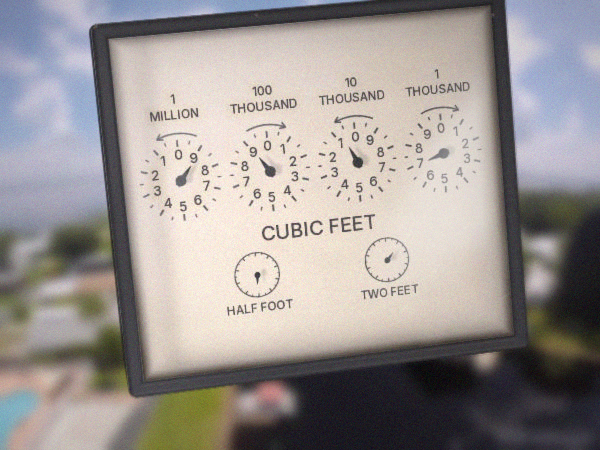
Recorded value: 890700; ft³
